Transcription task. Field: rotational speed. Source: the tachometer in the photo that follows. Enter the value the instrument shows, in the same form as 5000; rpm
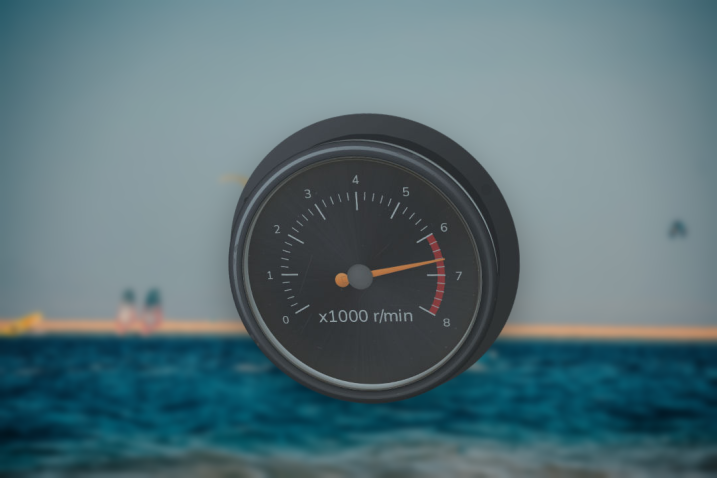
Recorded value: 6600; rpm
